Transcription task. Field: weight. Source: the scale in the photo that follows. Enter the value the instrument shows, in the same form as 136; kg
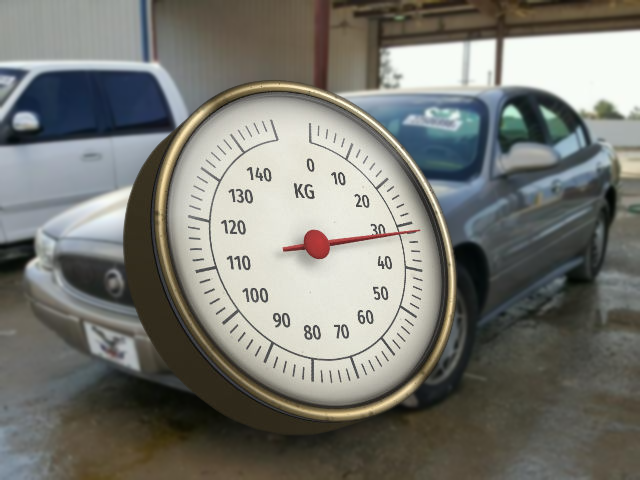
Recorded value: 32; kg
